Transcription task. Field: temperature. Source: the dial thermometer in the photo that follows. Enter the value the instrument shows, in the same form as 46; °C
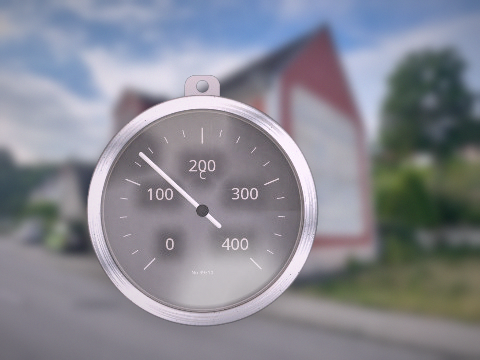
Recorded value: 130; °C
